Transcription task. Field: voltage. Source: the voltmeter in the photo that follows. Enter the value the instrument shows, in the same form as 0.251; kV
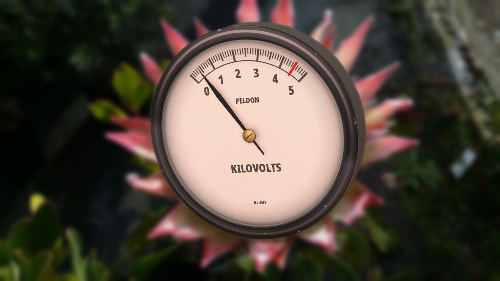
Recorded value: 0.5; kV
